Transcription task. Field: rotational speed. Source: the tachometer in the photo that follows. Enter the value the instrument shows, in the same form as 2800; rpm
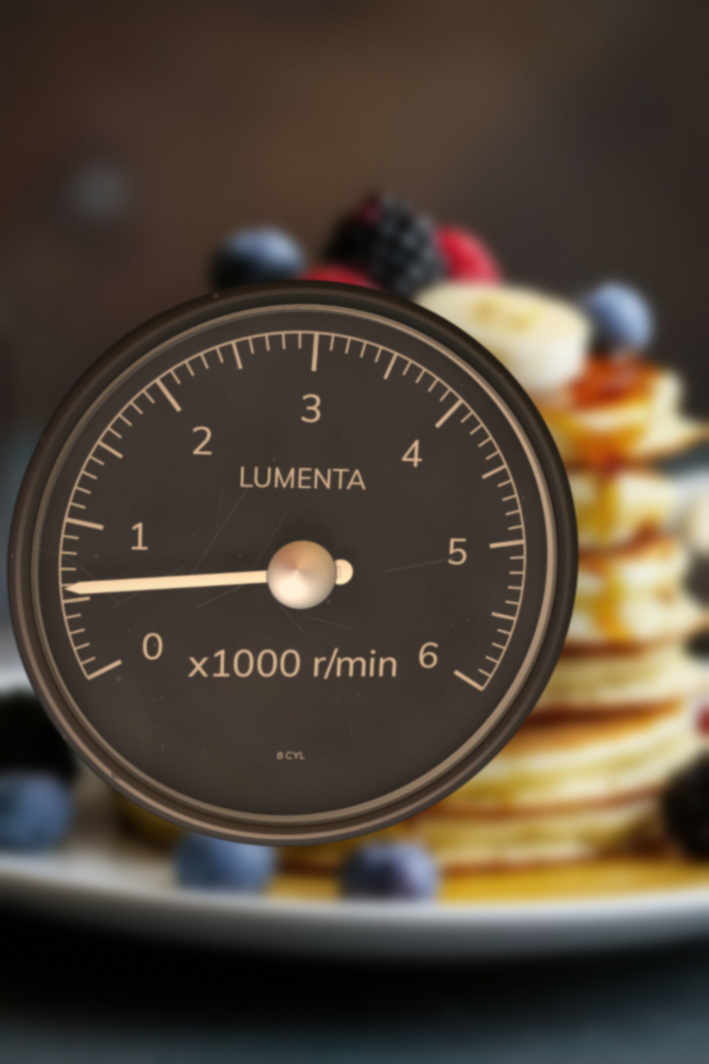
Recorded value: 600; rpm
